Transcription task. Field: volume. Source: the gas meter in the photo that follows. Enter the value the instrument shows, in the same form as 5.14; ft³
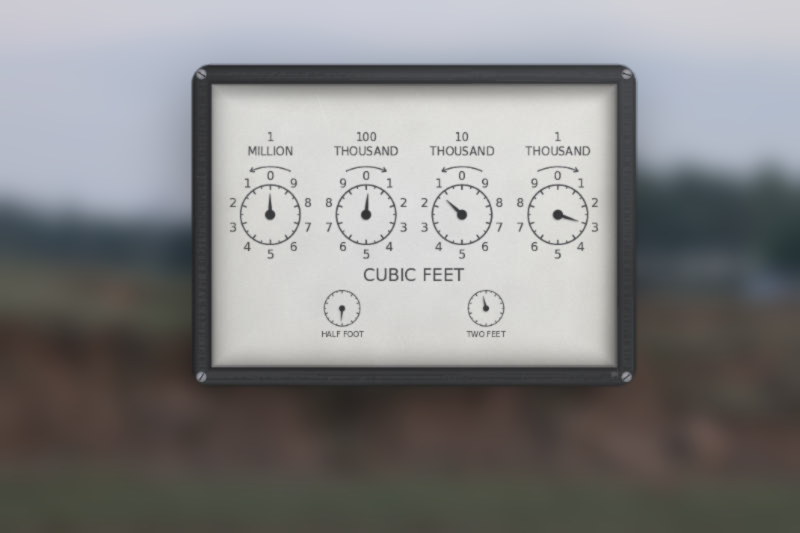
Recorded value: 1300; ft³
